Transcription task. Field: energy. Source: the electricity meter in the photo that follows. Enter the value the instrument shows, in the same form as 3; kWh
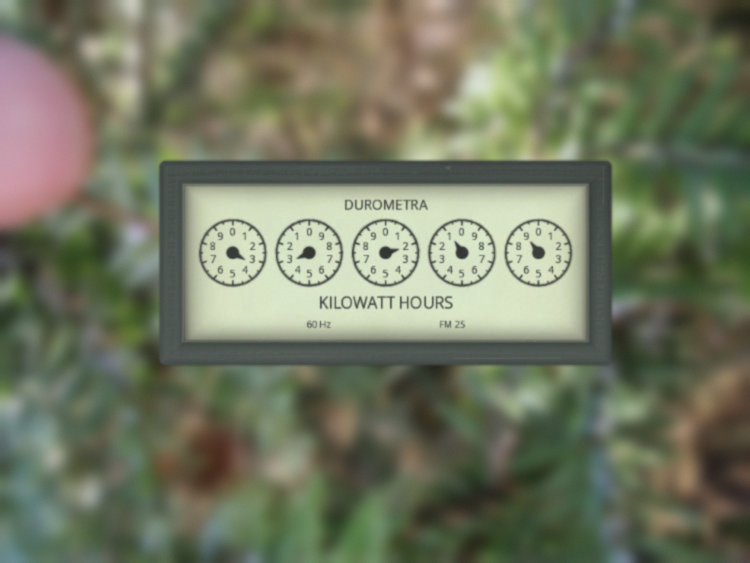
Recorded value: 33209; kWh
